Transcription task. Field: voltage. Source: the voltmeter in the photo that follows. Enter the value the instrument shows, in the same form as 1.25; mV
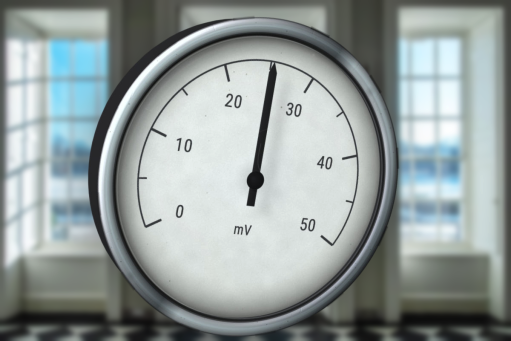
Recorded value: 25; mV
